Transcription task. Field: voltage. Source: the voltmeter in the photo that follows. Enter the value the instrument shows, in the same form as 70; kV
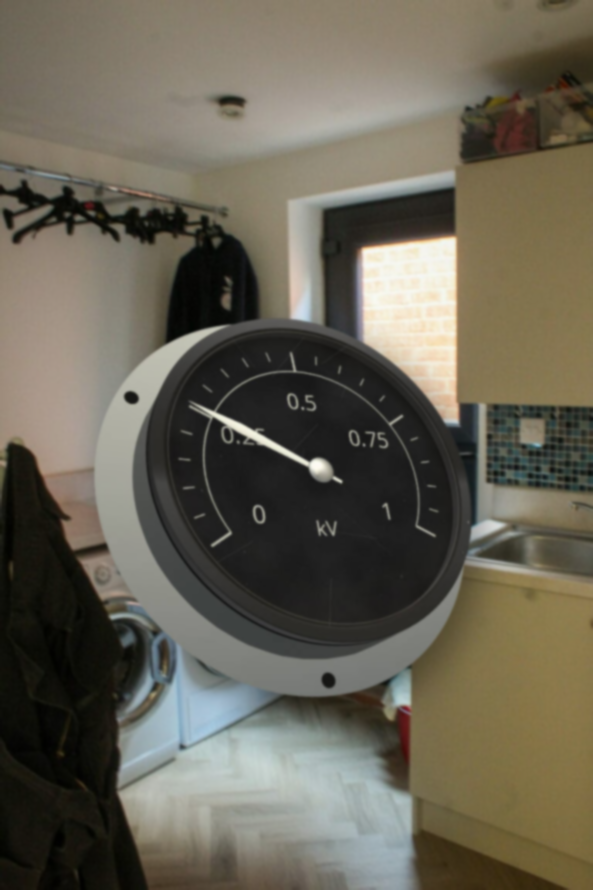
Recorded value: 0.25; kV
